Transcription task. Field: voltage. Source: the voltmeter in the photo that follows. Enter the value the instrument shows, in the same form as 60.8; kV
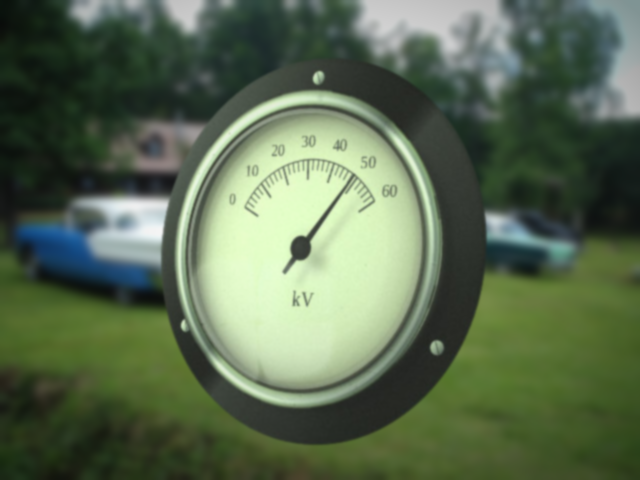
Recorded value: 50; kV
